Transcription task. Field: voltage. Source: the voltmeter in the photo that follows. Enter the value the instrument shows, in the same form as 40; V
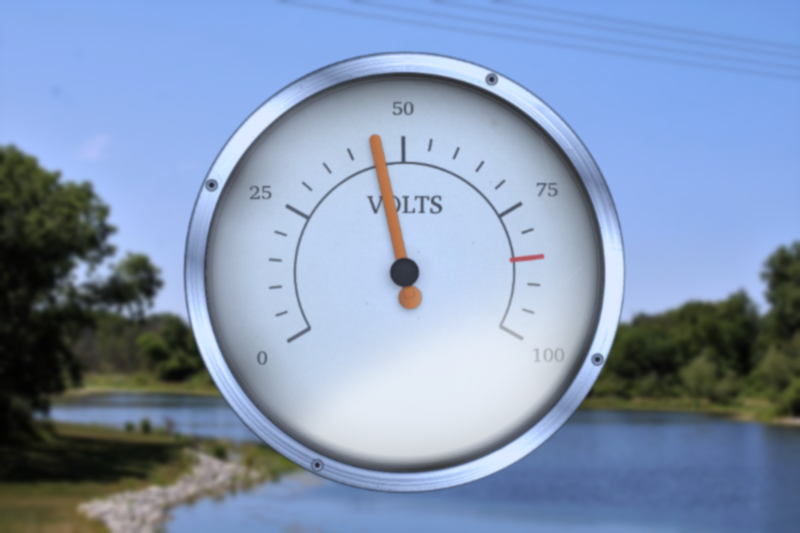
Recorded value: 45; V
